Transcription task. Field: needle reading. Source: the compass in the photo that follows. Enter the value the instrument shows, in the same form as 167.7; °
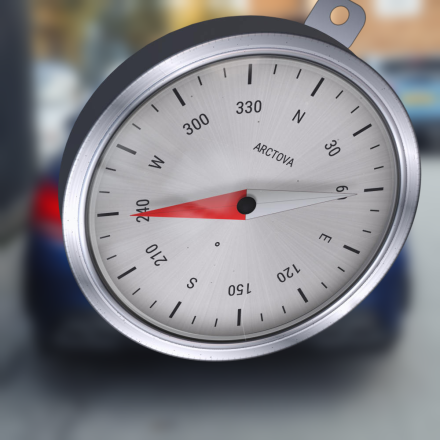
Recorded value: 240; °
